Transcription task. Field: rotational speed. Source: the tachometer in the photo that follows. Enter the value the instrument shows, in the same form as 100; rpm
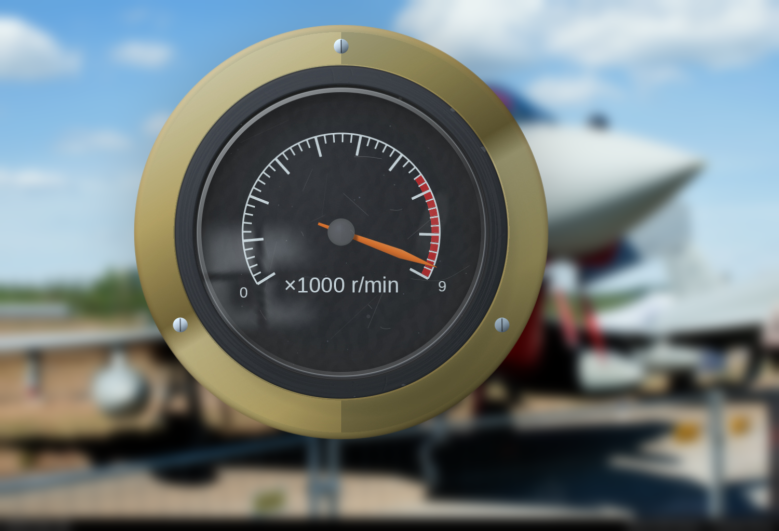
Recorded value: 8700; rpm
